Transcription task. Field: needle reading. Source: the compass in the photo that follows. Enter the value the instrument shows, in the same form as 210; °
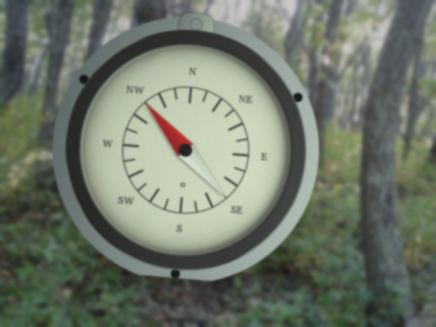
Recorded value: 315; °
